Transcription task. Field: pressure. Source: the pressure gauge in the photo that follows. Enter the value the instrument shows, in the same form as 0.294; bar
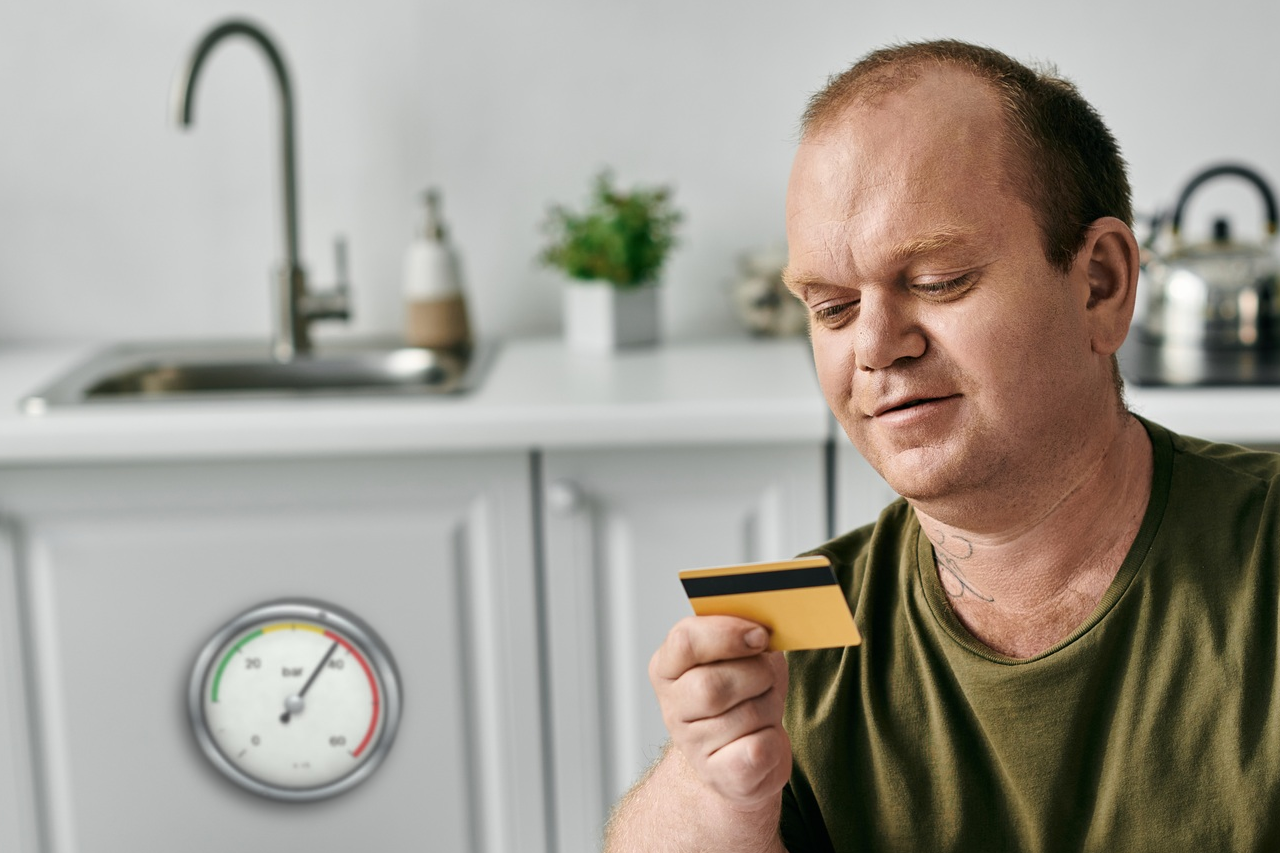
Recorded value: 37.5; bar
